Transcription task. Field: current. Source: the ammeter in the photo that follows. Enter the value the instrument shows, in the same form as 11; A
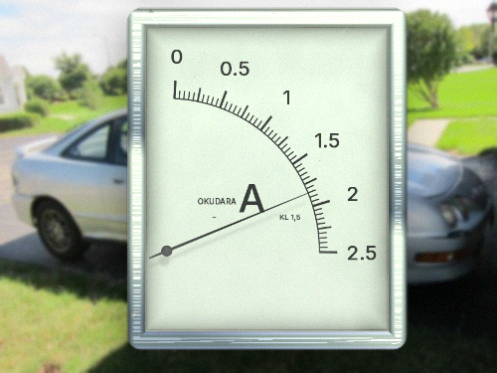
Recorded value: 1.85; A
